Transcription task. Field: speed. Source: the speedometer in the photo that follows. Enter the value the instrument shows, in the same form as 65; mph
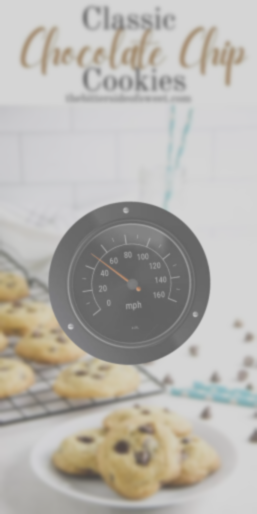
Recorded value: 50; mph
